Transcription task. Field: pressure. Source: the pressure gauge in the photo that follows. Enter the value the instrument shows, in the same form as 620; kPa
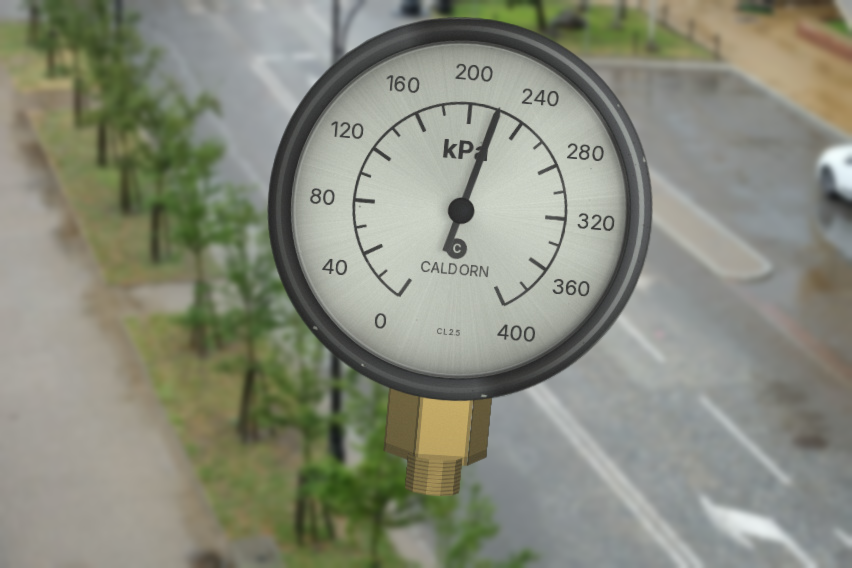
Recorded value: 220; kPa
